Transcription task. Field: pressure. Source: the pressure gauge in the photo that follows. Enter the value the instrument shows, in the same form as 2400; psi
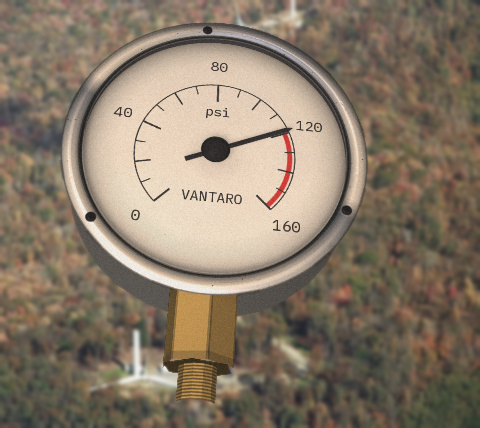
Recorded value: 120; psi
